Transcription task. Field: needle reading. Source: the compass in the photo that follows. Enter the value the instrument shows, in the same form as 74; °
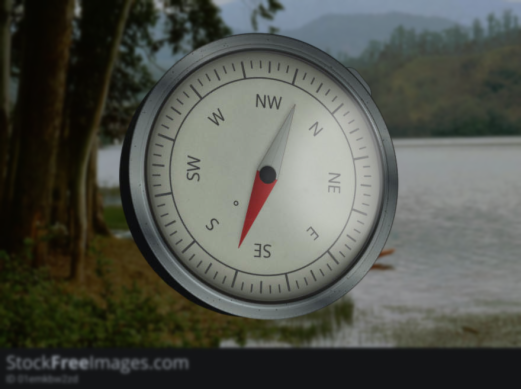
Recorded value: 155; °
